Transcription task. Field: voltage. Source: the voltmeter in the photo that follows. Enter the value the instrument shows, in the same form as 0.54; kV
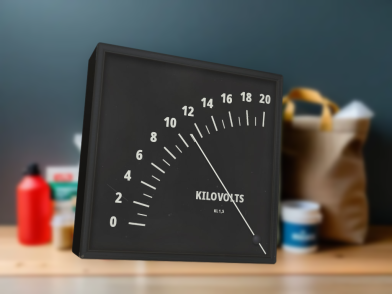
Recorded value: 11; kV
